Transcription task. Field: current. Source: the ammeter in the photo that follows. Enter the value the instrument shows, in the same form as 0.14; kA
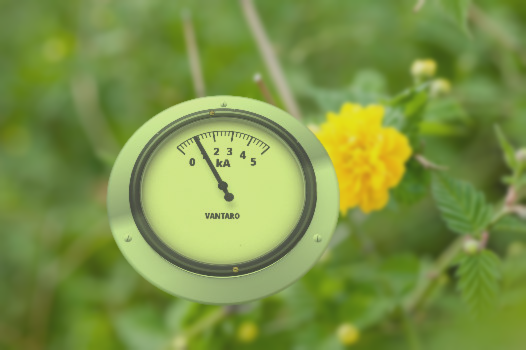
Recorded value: 1; kA
